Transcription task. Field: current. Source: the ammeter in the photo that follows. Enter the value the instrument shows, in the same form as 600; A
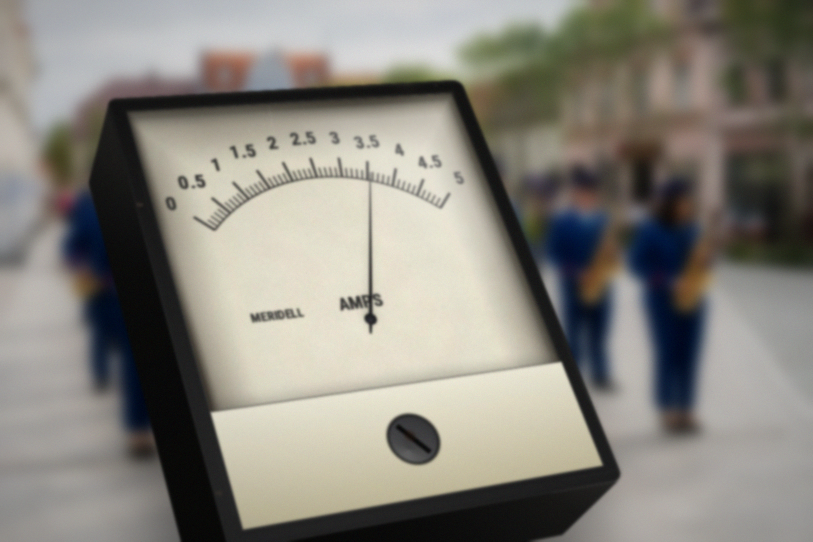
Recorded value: 3.5; A
